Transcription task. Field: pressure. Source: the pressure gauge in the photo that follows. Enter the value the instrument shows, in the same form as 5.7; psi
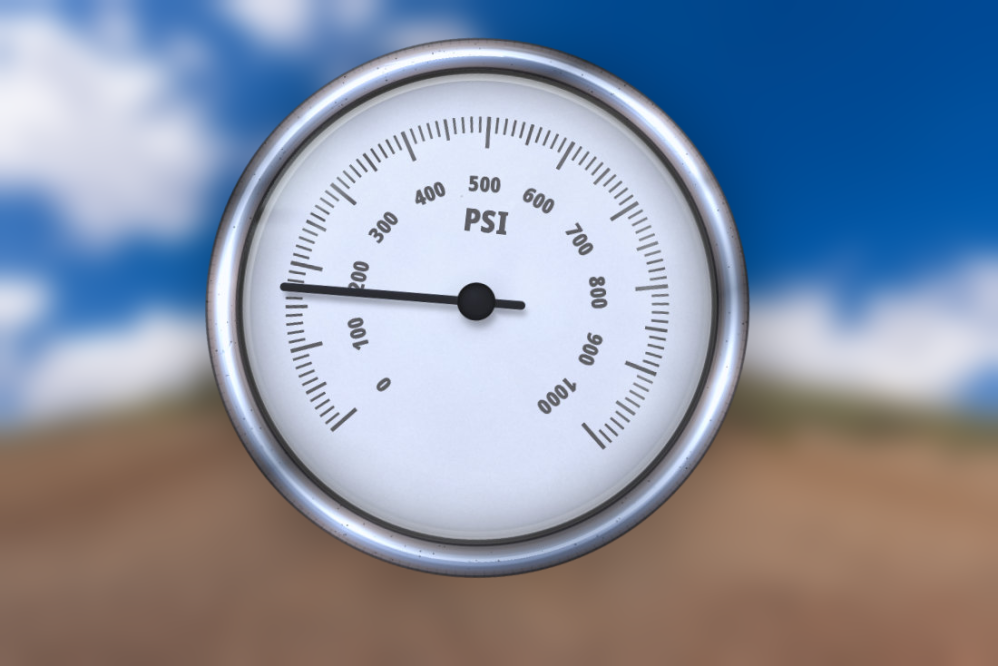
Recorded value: 170; psi
